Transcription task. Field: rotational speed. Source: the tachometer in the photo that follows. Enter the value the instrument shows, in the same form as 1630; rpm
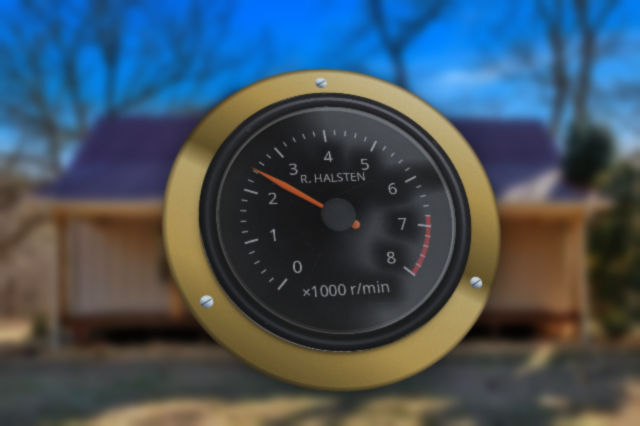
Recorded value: 2400; rpm
